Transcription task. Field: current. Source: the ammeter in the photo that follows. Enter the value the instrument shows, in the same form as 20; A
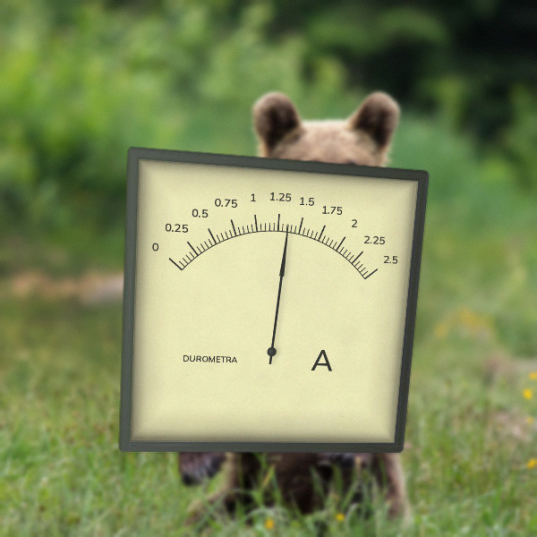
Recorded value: 1.35; A
